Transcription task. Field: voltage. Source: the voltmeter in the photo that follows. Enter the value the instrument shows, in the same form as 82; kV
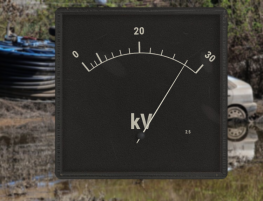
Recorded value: 28; kV
